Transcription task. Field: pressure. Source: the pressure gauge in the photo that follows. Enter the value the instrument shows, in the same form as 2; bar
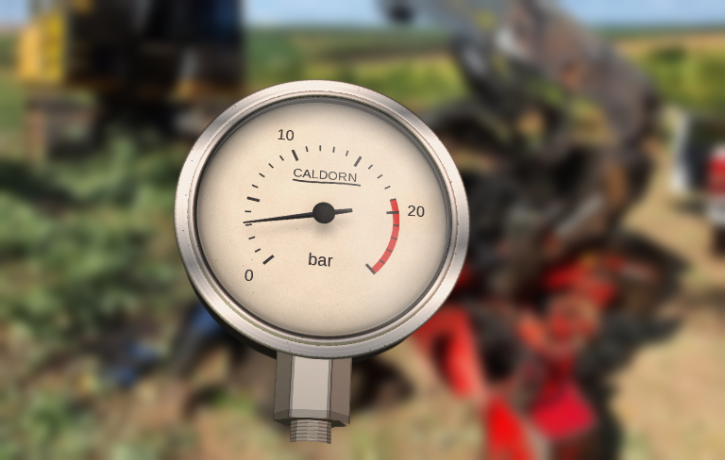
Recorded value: 3; bar
